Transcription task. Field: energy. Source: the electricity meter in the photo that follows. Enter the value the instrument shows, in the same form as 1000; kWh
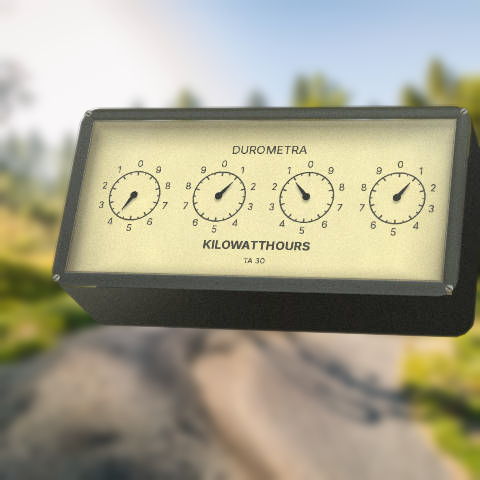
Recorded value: 4111; kWh
